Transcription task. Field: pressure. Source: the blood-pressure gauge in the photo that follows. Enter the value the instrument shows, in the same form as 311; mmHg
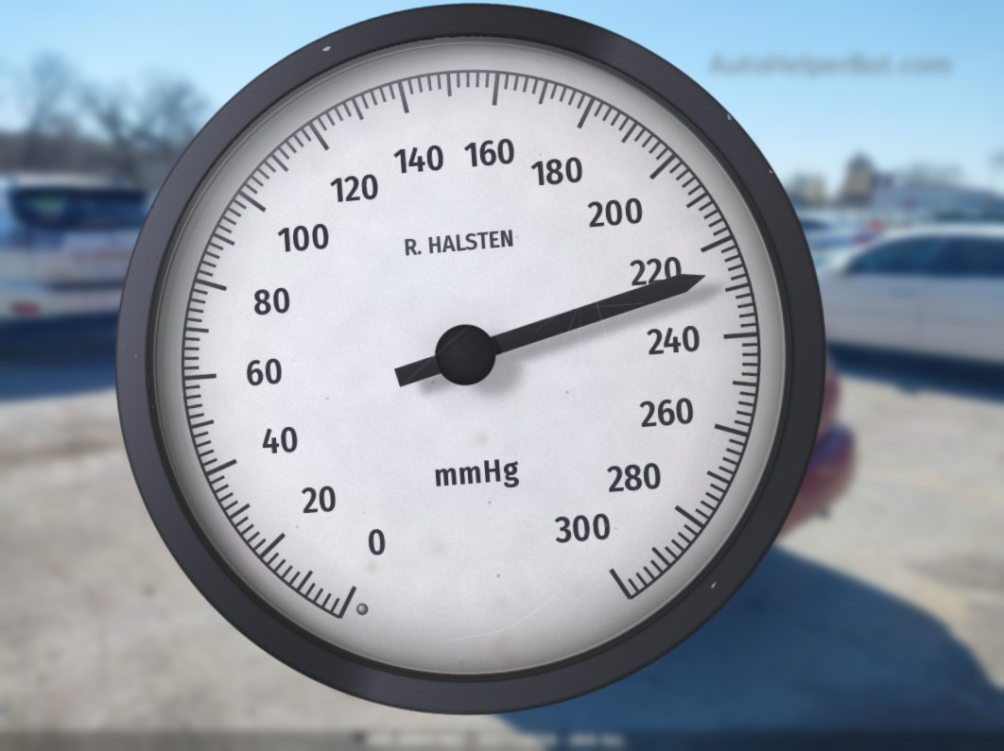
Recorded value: 226; mmHg
